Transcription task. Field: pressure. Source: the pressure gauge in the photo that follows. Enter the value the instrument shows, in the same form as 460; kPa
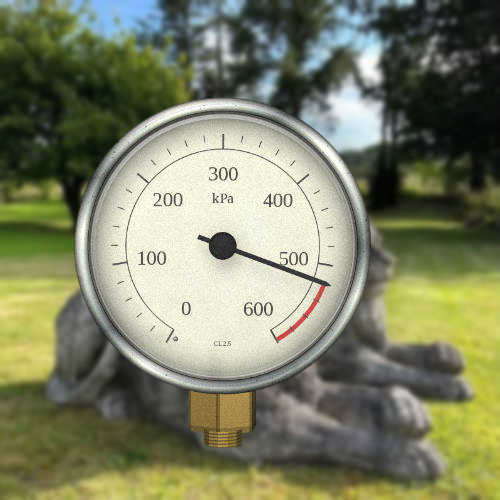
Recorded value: 520; kPa
